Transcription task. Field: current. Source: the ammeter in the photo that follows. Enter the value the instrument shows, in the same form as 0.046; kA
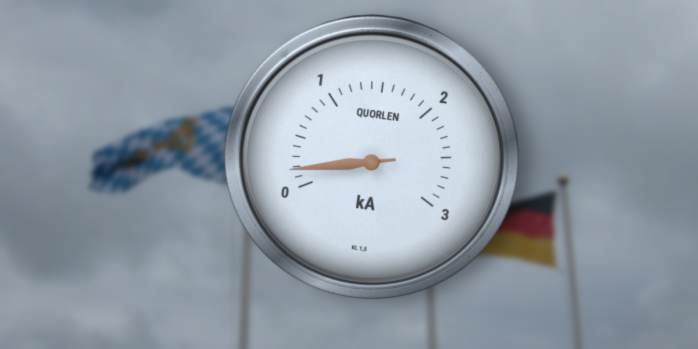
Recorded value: 0.2; kA
